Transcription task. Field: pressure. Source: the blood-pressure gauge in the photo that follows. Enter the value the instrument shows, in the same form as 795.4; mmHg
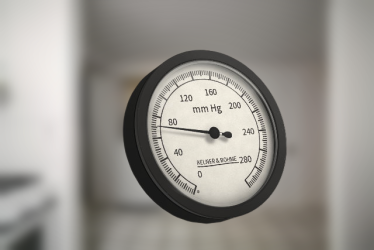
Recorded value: 70; mmHg
